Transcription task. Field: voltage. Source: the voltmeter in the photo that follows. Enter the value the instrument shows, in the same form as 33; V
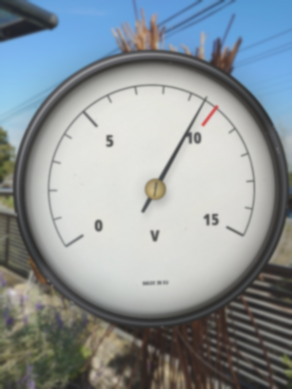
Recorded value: 9.5; V
